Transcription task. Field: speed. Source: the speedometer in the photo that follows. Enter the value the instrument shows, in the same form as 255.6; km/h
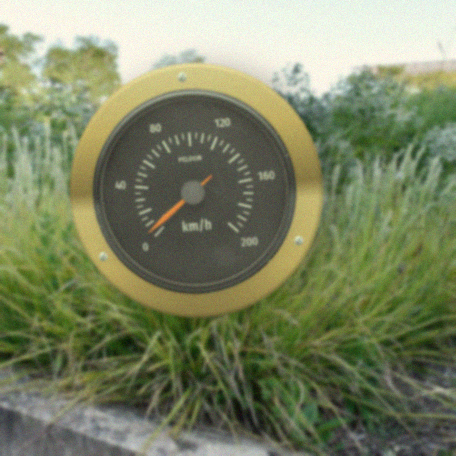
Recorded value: 5; km/h
